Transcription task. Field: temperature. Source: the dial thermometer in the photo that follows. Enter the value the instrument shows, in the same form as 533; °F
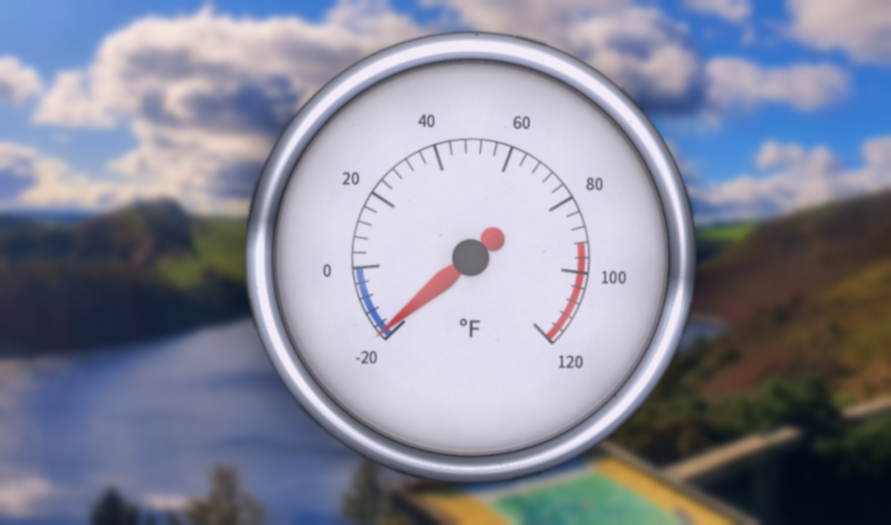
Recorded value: -18; °F
